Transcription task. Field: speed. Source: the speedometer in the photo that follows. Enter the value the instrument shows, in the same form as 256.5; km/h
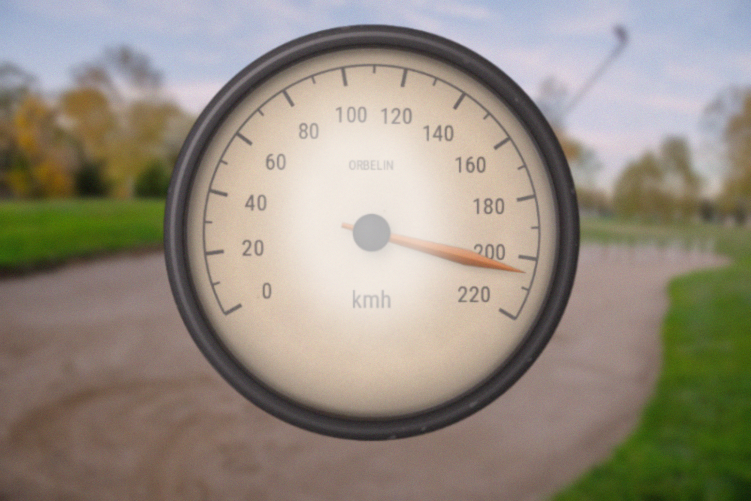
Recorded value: 205; km/h
